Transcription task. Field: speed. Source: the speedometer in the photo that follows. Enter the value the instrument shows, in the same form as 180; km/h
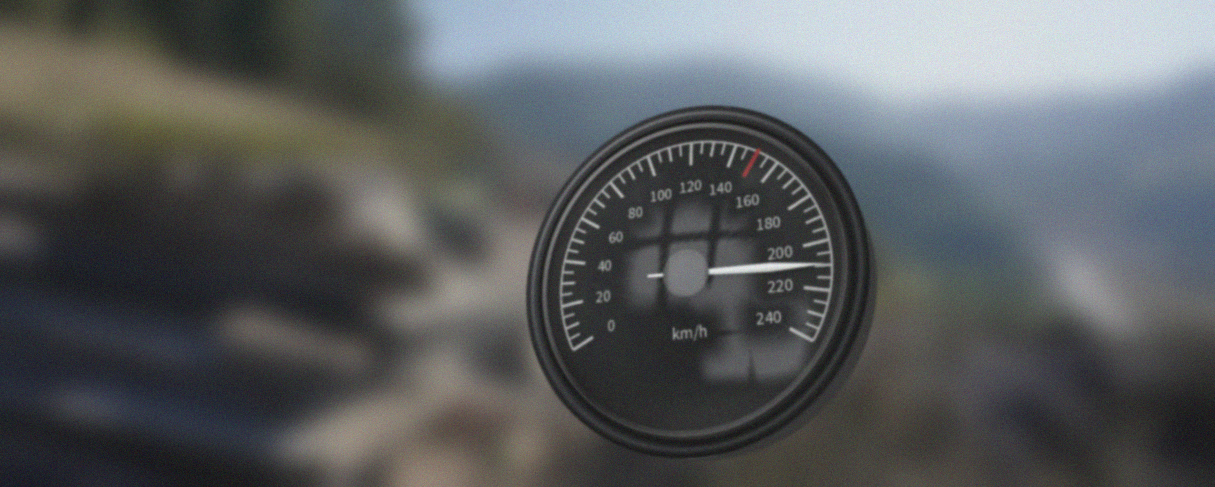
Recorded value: 210; km/h
